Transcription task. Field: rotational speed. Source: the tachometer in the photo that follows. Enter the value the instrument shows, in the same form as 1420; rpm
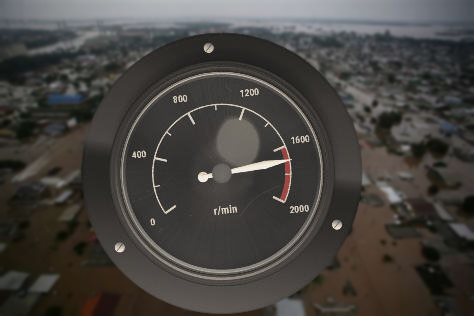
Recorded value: 1700; rpm
